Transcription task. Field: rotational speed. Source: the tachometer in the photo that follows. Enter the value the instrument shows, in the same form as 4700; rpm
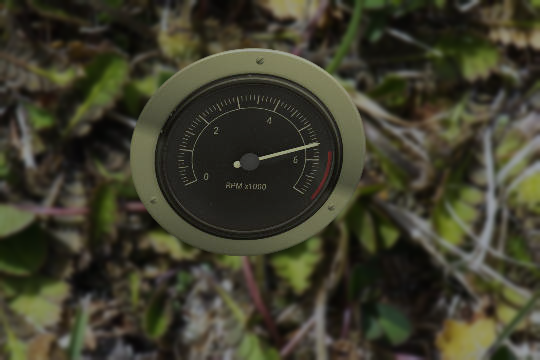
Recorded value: 5500; rpm
